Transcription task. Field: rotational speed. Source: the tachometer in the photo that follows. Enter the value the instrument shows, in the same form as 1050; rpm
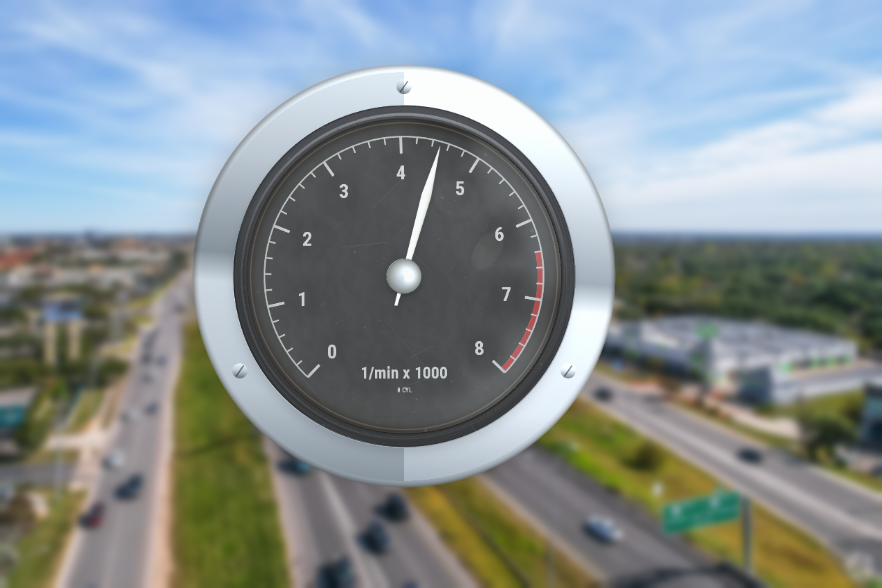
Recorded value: 4500; rpm
